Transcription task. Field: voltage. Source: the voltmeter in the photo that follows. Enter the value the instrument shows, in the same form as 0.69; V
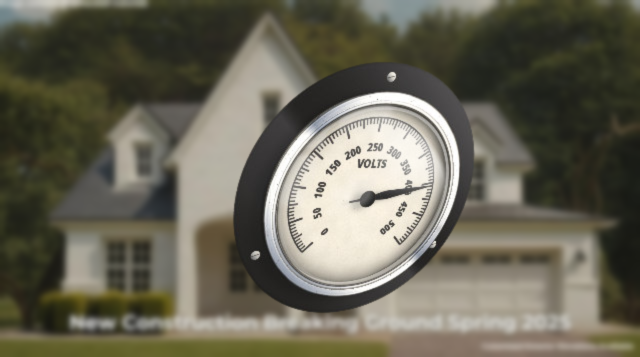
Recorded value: 400; V
